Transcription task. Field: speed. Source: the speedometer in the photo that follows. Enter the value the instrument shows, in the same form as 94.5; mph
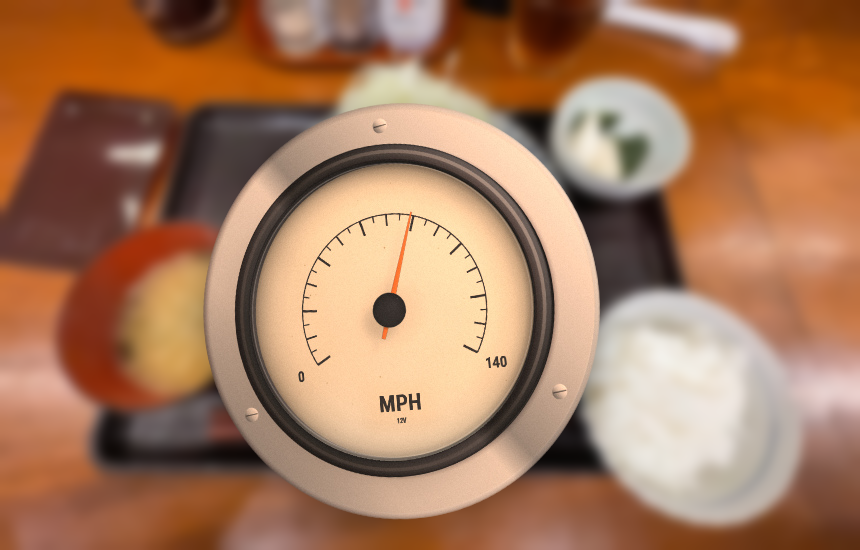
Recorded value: 80; mph
